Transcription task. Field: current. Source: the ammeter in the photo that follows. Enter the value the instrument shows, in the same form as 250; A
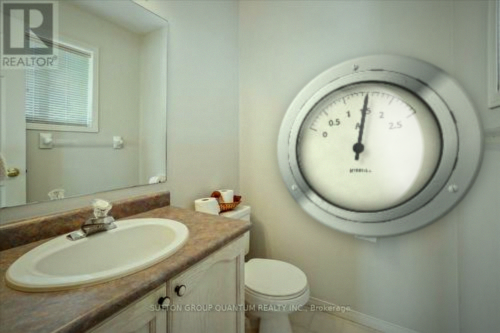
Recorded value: 1.5; A
